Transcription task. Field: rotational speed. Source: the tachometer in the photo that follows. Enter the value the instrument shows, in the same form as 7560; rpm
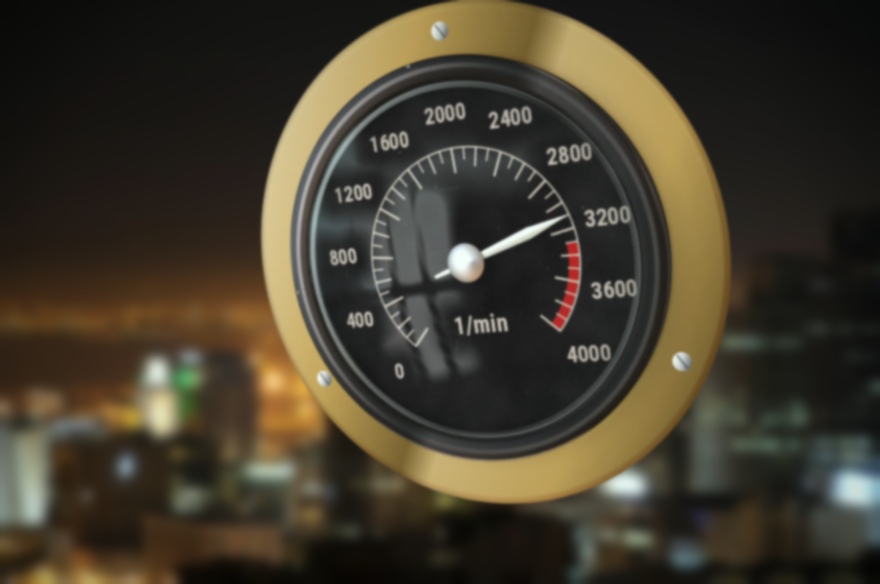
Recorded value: 3100; rpm
